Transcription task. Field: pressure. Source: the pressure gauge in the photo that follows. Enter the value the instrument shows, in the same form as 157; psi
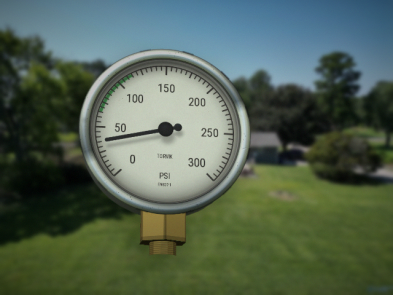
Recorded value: 35; psi
